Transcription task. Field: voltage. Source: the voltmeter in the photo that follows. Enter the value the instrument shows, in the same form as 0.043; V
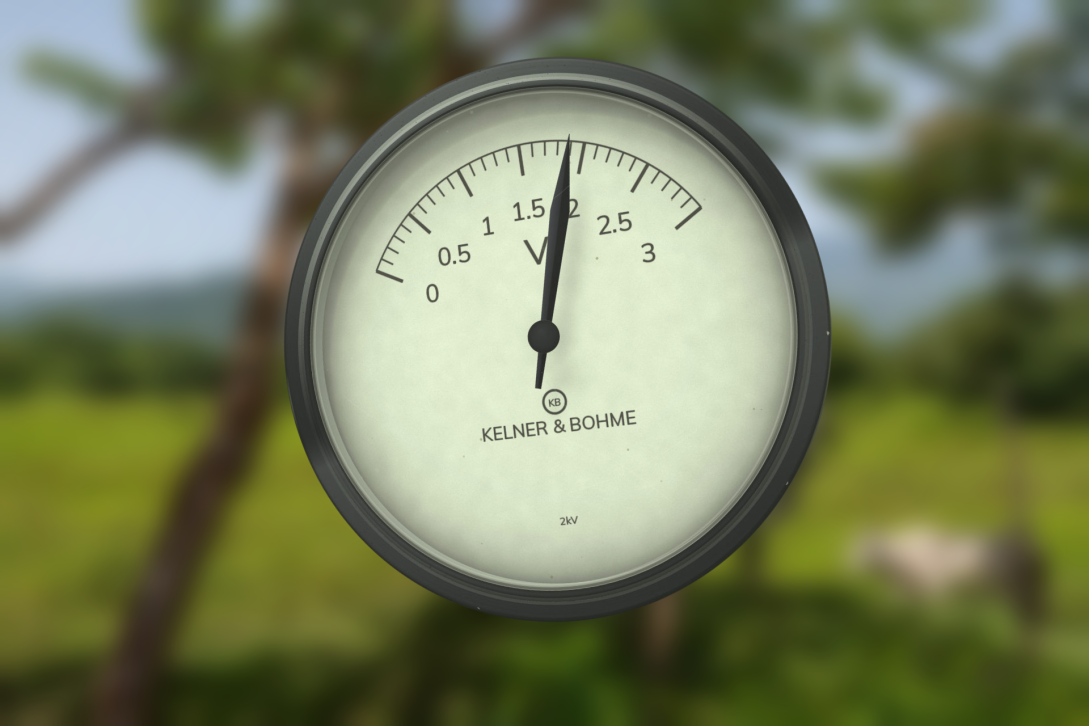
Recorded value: 1.9; V
